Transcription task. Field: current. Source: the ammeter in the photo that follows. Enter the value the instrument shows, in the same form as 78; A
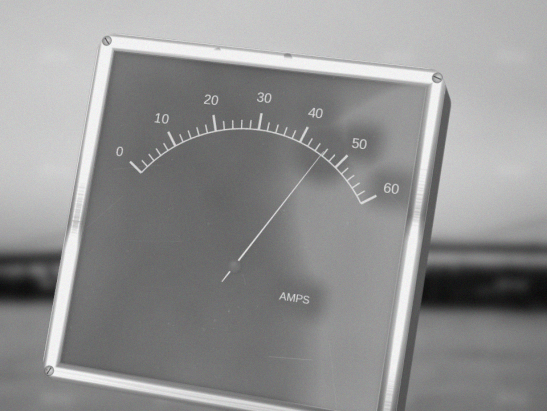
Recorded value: 46; A
